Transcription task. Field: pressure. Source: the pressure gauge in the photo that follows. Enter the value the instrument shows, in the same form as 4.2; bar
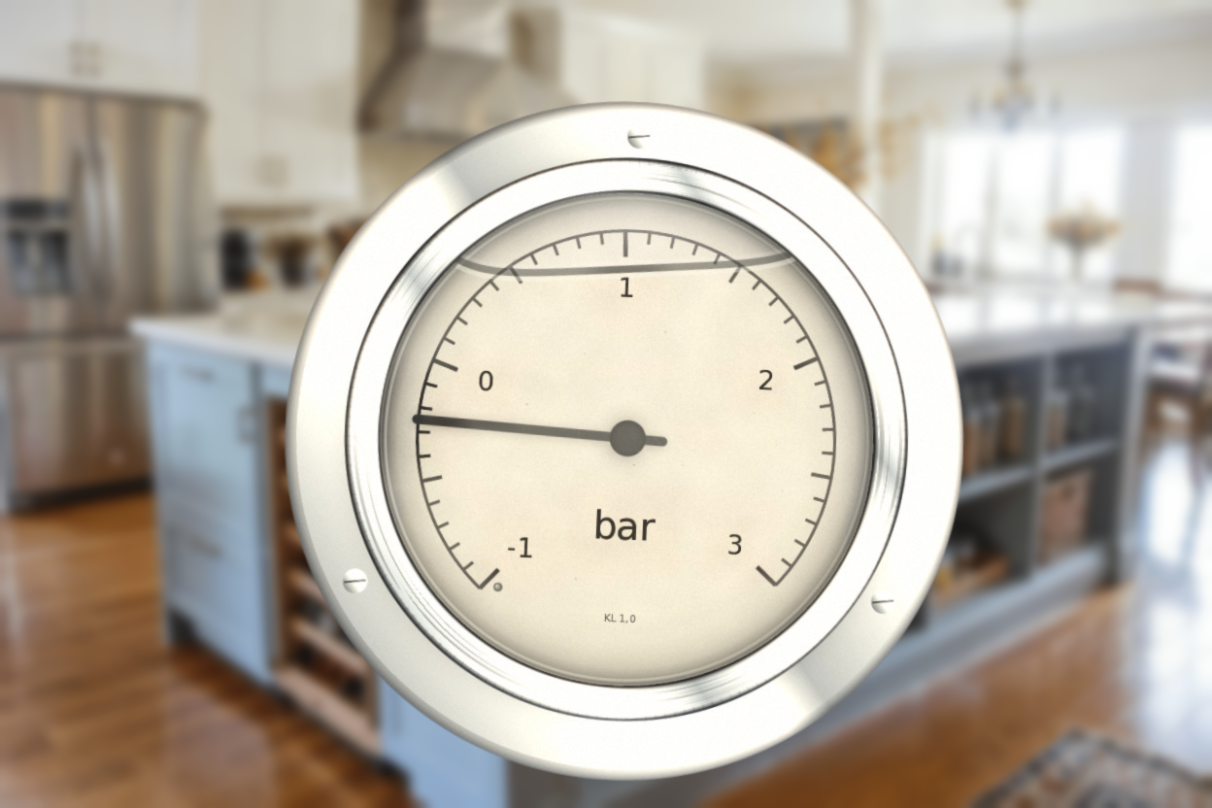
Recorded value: -0.25; bar
